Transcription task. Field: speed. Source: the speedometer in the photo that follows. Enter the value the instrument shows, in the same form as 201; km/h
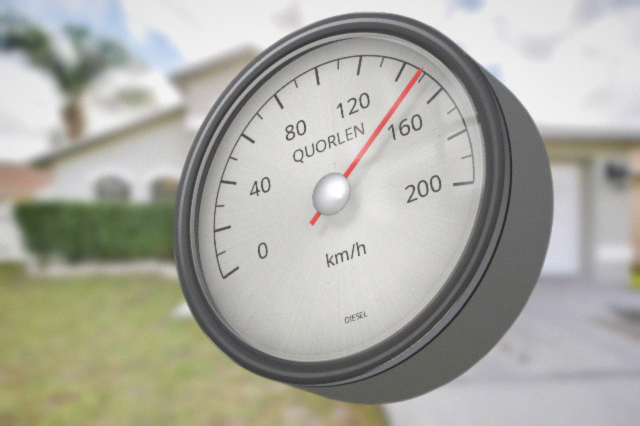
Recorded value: 150; km/h
